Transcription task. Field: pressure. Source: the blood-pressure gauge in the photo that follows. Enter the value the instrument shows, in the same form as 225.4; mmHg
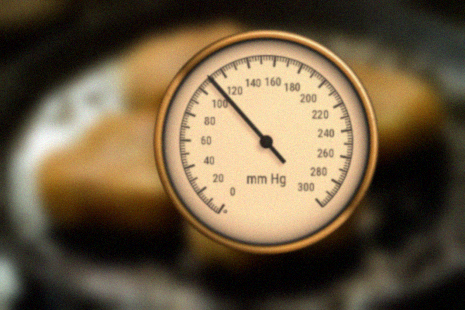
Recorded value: 110; mmHg
